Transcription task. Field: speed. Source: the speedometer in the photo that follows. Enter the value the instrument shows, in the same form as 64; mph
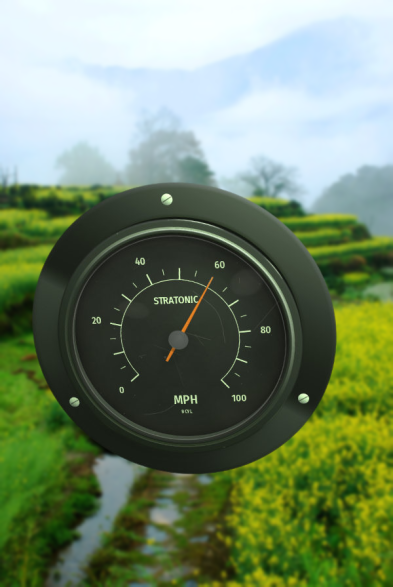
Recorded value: 60; mph
